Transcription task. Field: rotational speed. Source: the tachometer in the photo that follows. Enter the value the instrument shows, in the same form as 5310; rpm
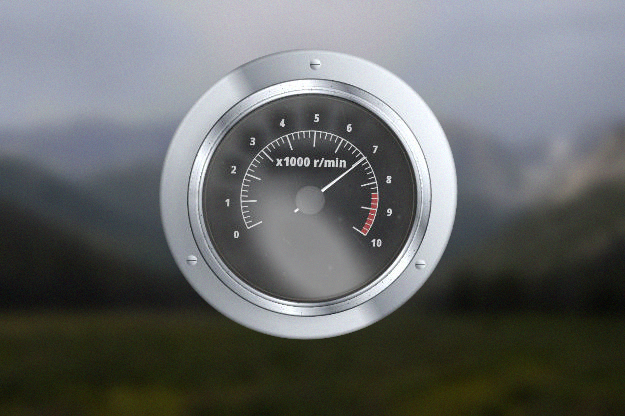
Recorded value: 7000; rpm
